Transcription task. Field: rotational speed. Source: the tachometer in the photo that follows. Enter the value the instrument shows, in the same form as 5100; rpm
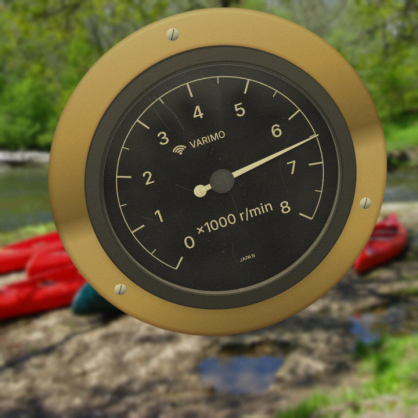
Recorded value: 6500; rpm
